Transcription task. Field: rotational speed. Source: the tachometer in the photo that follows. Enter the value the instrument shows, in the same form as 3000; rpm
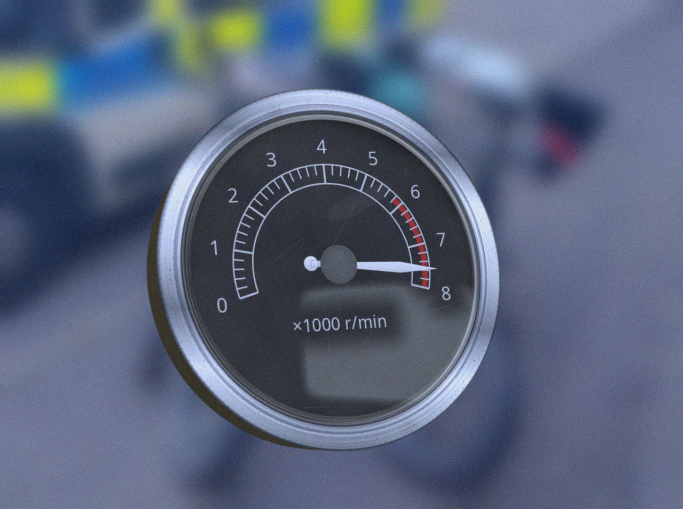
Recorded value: 7600; rpm
